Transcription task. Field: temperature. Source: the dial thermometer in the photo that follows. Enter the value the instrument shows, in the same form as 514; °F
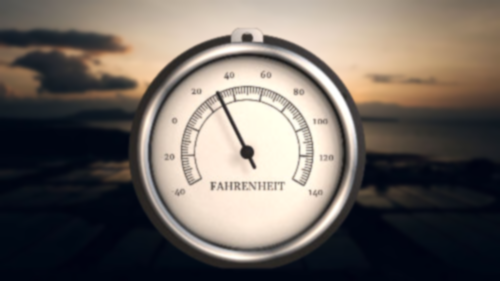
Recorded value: 30; °F
